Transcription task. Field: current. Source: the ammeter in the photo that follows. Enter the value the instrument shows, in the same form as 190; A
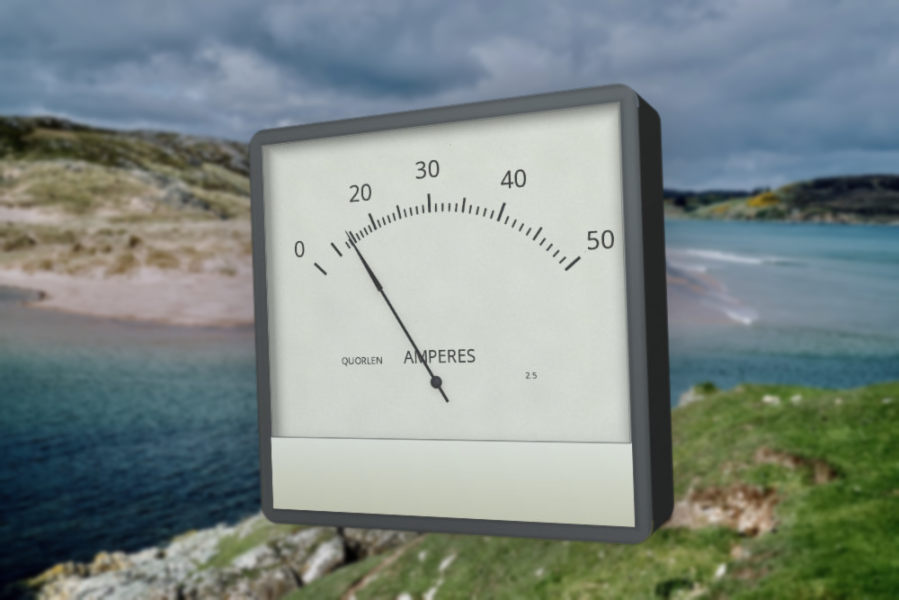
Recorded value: 15; A
